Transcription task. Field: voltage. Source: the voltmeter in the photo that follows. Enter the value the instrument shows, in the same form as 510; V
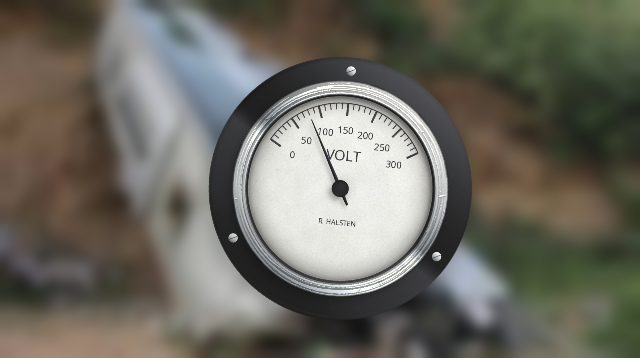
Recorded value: 80; V
